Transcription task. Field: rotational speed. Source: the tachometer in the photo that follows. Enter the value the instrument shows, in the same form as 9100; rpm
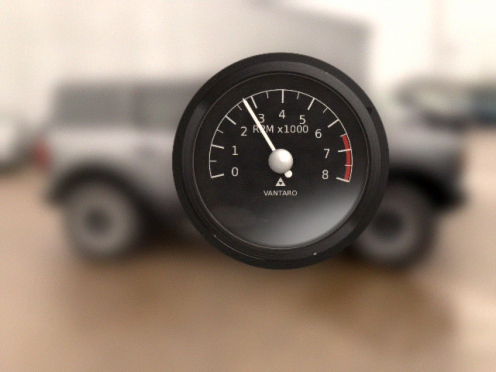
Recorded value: 2750; rpm
